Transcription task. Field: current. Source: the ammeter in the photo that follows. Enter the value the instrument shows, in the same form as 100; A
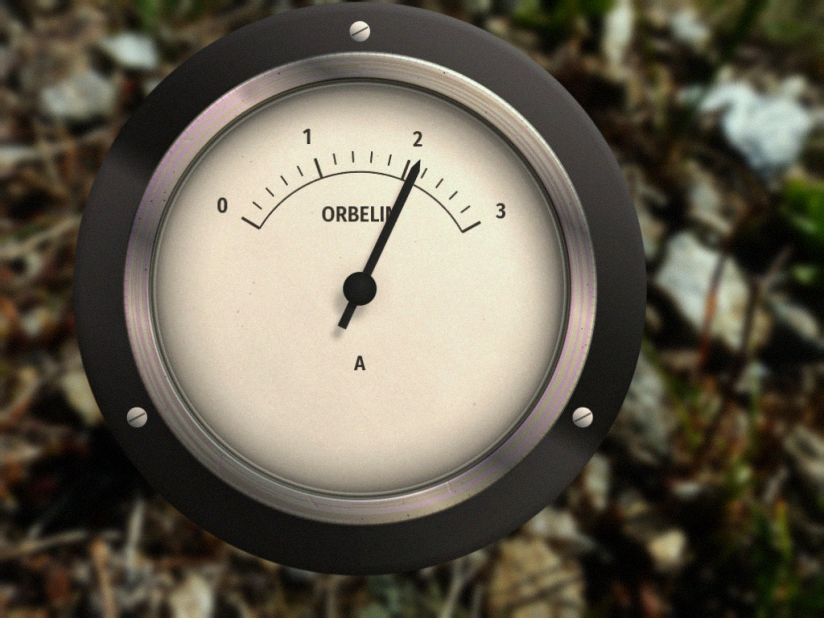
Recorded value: 2.1; A
